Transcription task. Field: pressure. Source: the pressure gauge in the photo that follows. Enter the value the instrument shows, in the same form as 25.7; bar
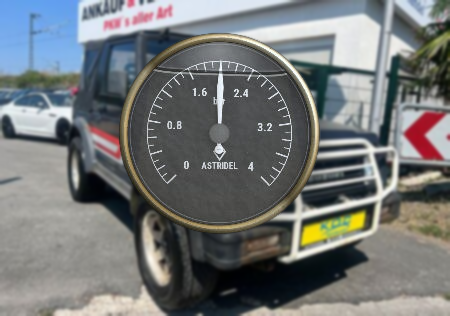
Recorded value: 2; bar
